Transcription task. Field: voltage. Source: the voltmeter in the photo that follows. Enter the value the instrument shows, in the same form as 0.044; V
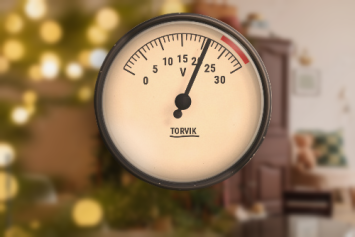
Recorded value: 21; V
